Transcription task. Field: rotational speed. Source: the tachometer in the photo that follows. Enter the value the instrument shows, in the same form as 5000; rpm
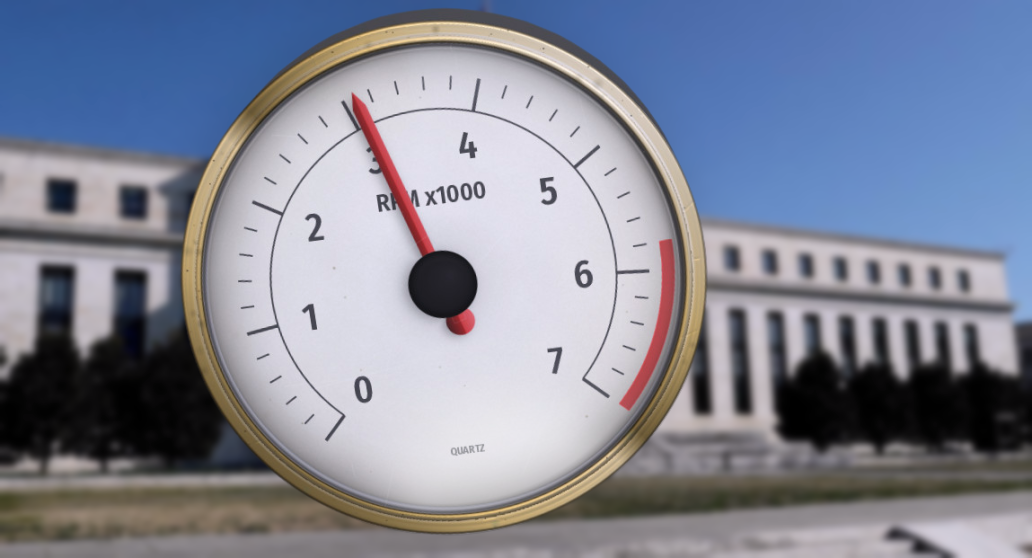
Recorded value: 3100; rpm
